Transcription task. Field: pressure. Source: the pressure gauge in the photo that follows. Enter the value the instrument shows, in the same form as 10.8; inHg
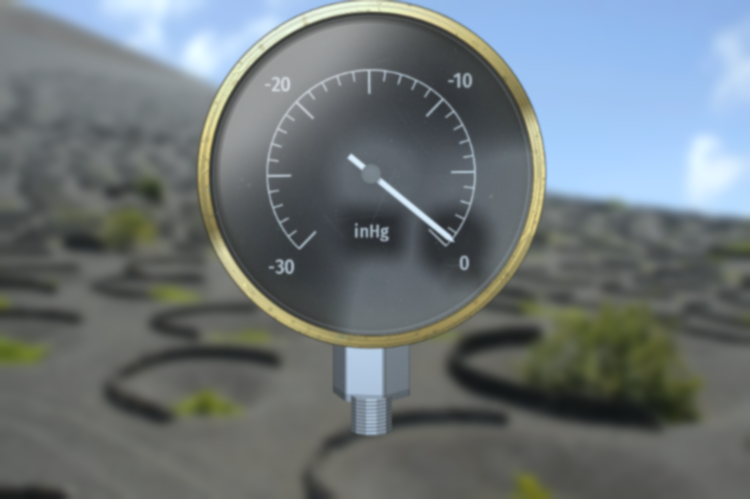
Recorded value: -0.5; inHg
